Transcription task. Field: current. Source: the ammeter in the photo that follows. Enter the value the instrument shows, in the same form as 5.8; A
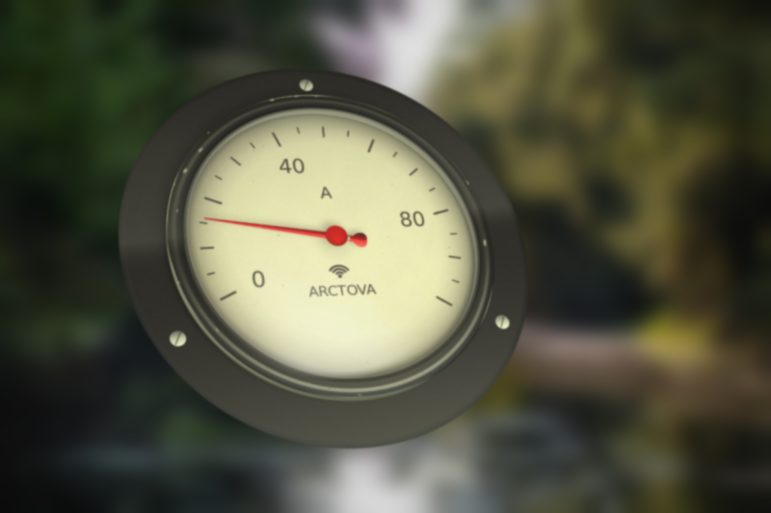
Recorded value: 15; A
